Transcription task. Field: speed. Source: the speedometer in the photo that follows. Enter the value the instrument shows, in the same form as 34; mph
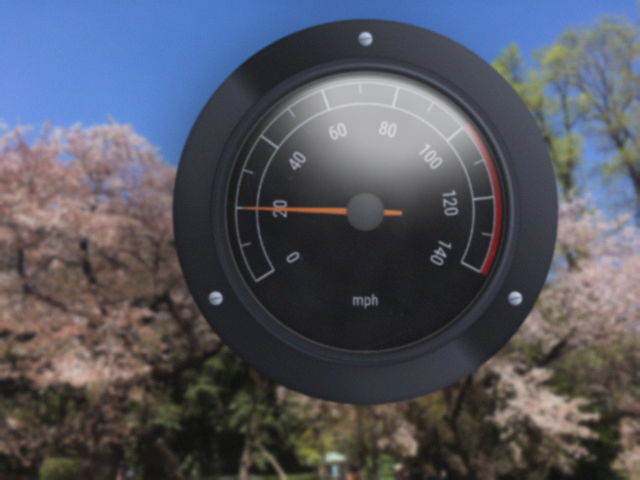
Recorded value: 20; mph
